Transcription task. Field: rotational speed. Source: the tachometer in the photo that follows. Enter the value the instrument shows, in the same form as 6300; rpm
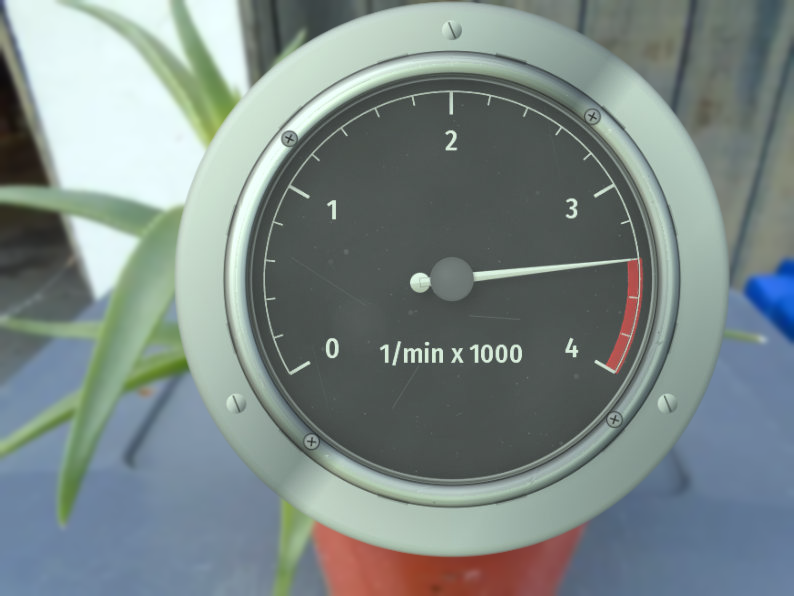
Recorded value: 3400; rpm
